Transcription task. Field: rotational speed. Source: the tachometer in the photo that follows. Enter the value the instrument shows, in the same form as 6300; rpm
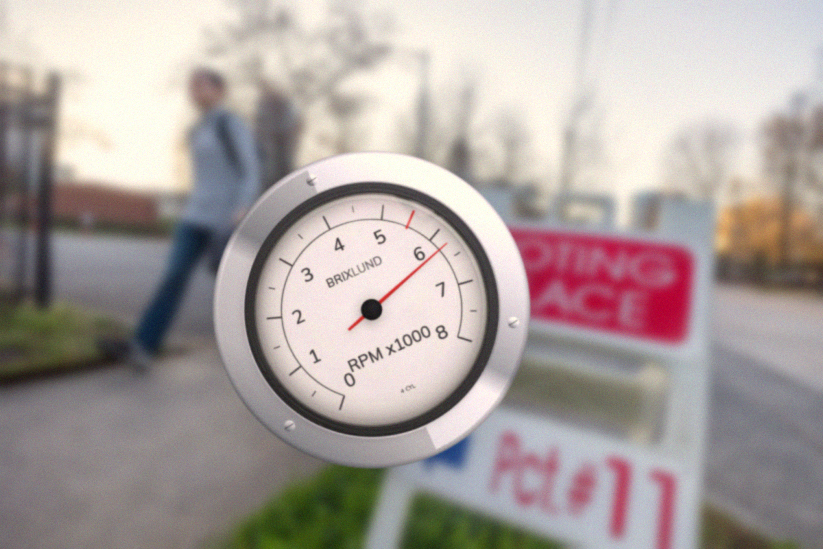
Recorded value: 6250; rpm
